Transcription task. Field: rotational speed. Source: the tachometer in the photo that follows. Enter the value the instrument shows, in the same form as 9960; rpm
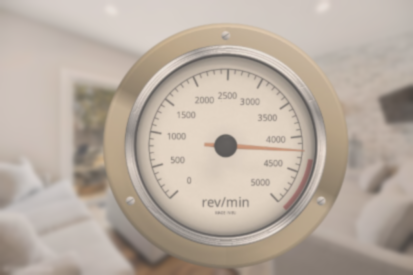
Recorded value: 4200; rpm
